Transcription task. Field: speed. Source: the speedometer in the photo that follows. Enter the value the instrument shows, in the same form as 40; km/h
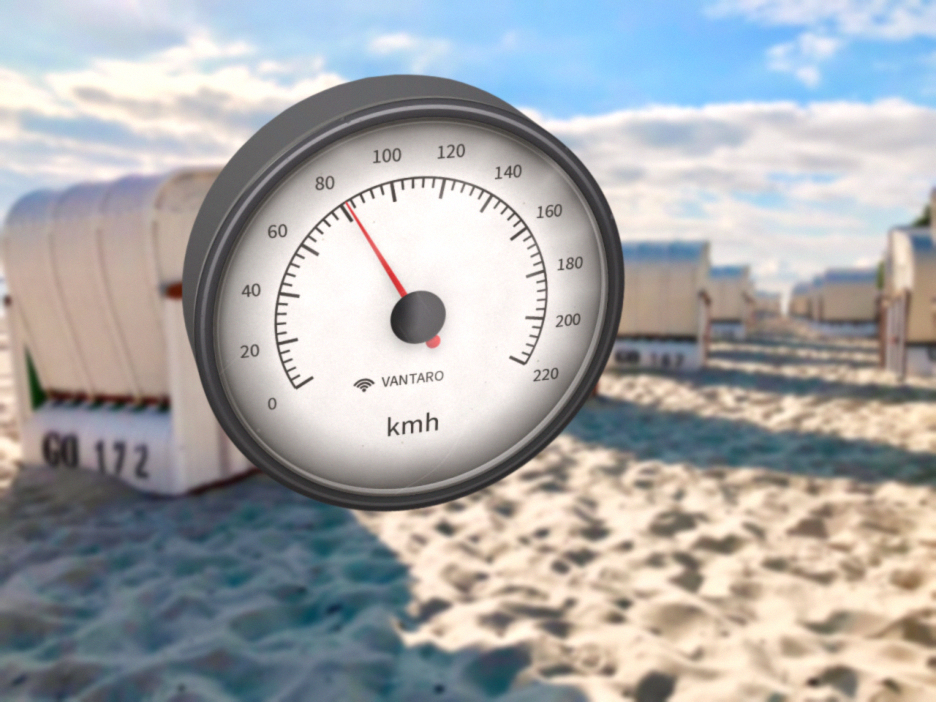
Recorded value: 82; km/h
